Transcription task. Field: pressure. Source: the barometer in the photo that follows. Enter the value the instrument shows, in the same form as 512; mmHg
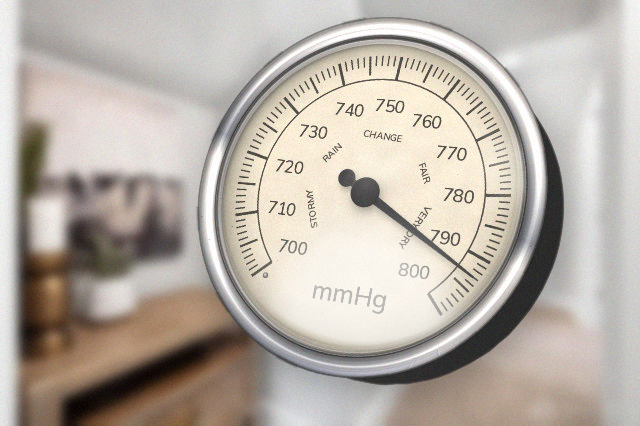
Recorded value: 793; mmHg
